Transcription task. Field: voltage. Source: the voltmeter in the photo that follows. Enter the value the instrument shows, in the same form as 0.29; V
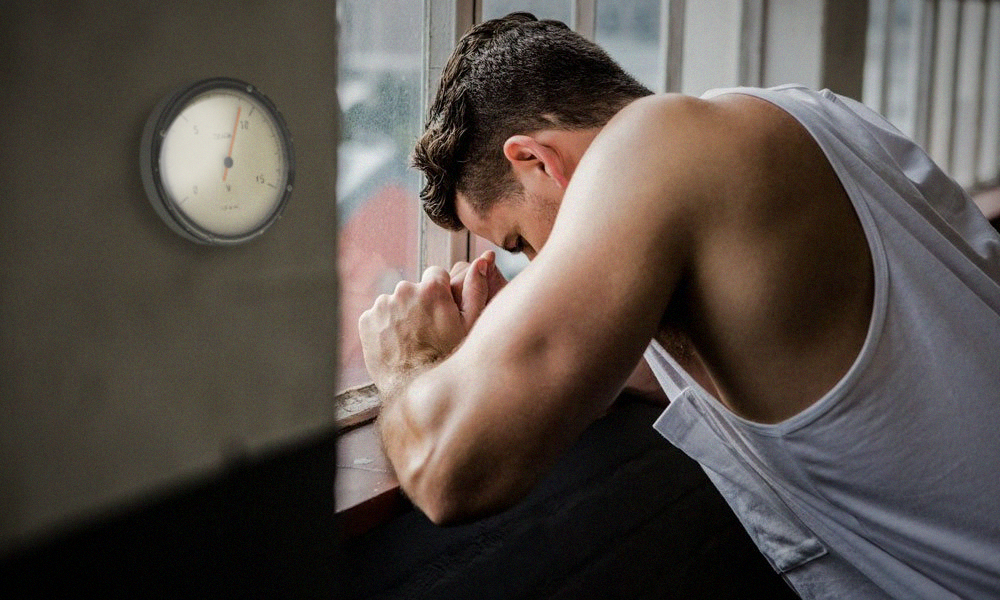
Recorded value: 9; V
